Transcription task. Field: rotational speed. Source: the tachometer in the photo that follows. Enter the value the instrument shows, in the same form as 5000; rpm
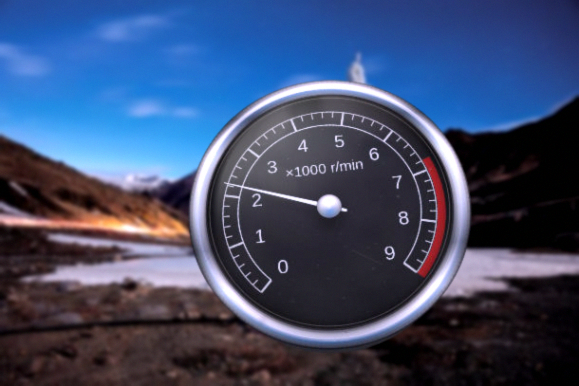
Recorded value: 2200; rpm
